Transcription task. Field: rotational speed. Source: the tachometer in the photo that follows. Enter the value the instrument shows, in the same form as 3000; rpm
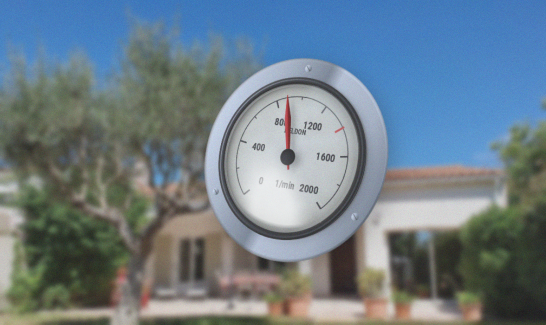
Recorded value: 900; rpm
